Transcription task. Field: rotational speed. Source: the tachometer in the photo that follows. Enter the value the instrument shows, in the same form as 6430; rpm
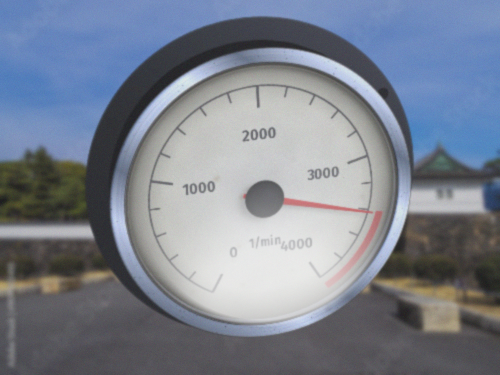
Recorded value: 3400; rpm
